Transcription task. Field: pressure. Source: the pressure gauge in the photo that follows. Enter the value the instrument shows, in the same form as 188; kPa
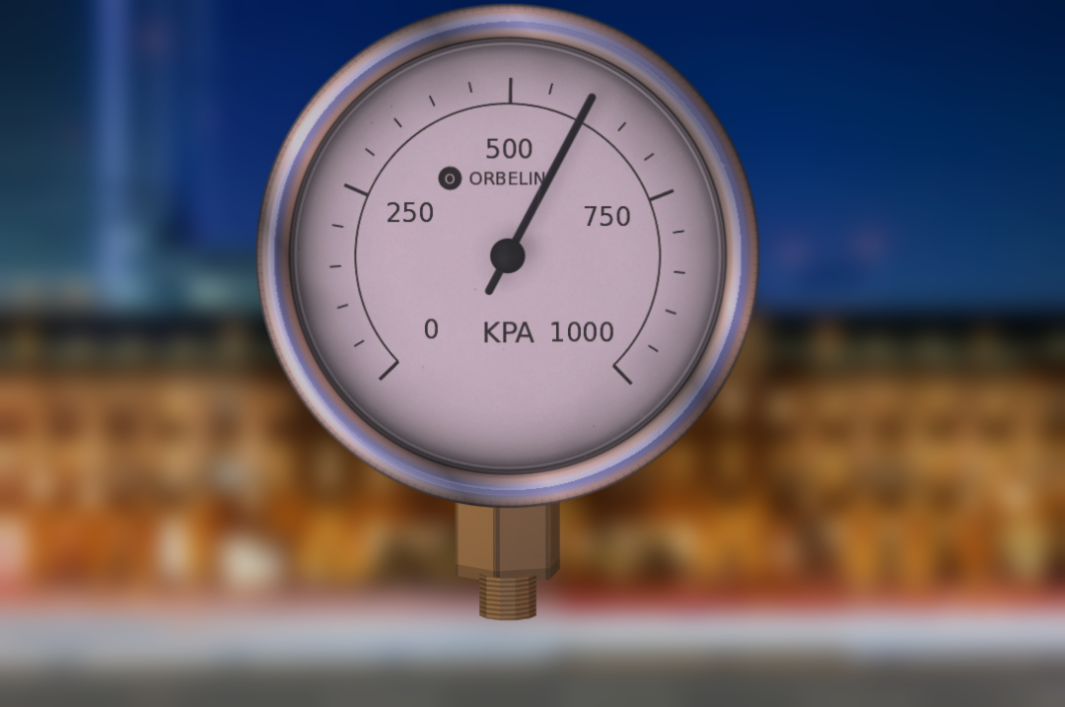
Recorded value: 600; kPa
